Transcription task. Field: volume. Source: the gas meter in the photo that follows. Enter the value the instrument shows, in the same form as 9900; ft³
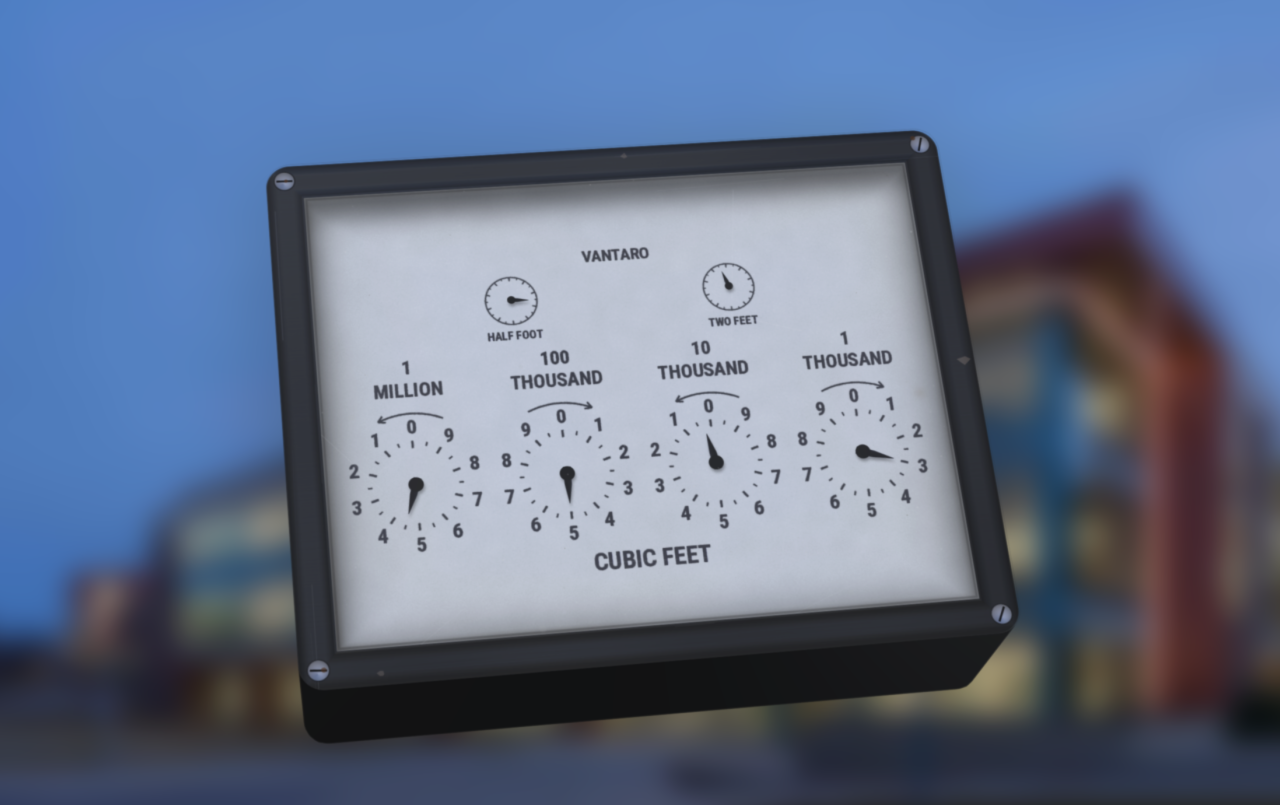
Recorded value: 450300; ft³
